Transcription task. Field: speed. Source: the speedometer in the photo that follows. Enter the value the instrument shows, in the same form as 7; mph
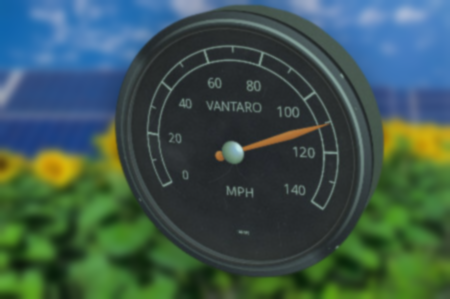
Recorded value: 110; mph
